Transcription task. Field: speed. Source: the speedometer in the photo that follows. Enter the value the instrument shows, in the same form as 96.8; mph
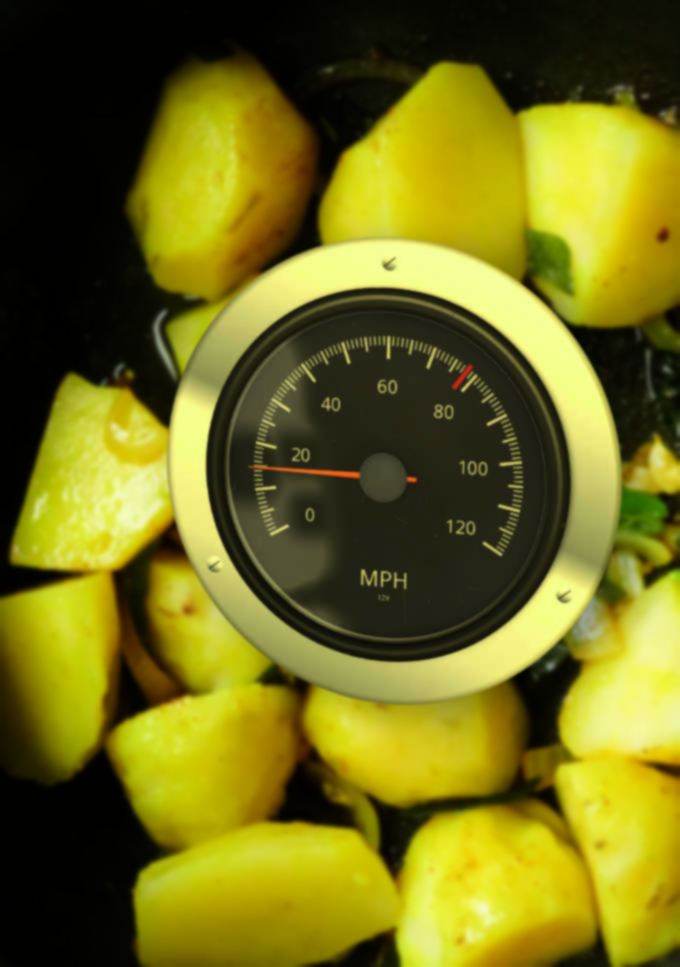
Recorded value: 15; mph
